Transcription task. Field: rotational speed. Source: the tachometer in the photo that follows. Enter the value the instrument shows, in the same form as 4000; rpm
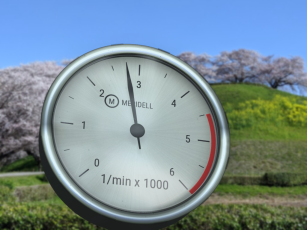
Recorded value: 2750; rpm
